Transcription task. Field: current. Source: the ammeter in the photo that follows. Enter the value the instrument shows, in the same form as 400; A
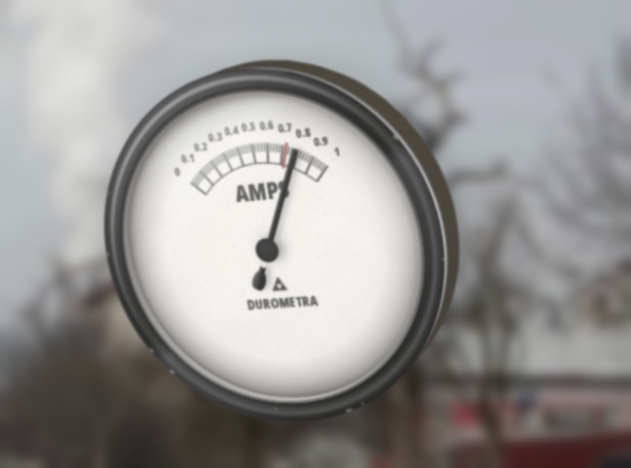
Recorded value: 0.8; A
